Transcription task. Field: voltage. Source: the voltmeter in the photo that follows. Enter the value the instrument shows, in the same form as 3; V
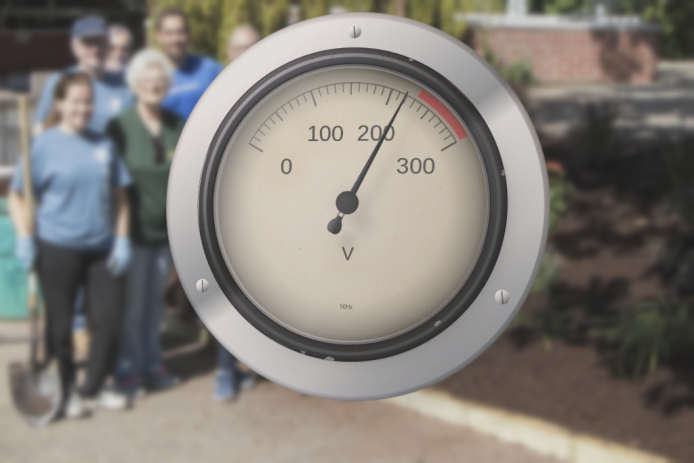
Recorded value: 220; V
